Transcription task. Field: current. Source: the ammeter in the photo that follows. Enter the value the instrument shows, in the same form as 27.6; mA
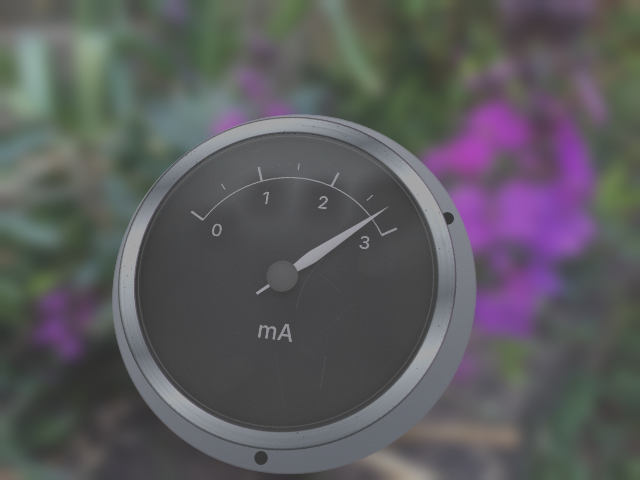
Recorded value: 2.75; mA
